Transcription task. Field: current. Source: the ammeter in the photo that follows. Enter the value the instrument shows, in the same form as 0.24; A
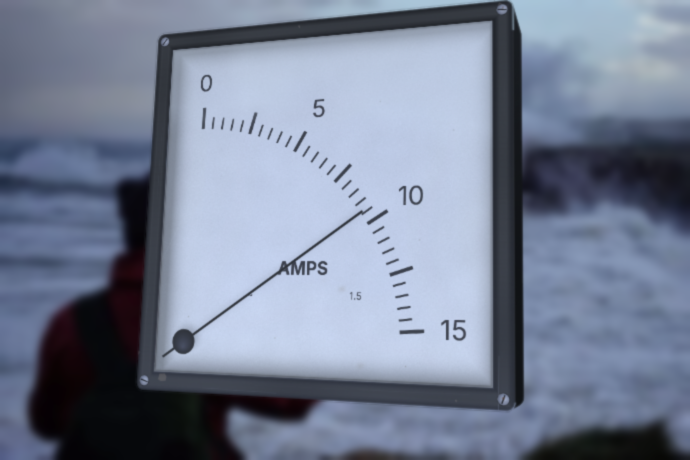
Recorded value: 9.5; A
